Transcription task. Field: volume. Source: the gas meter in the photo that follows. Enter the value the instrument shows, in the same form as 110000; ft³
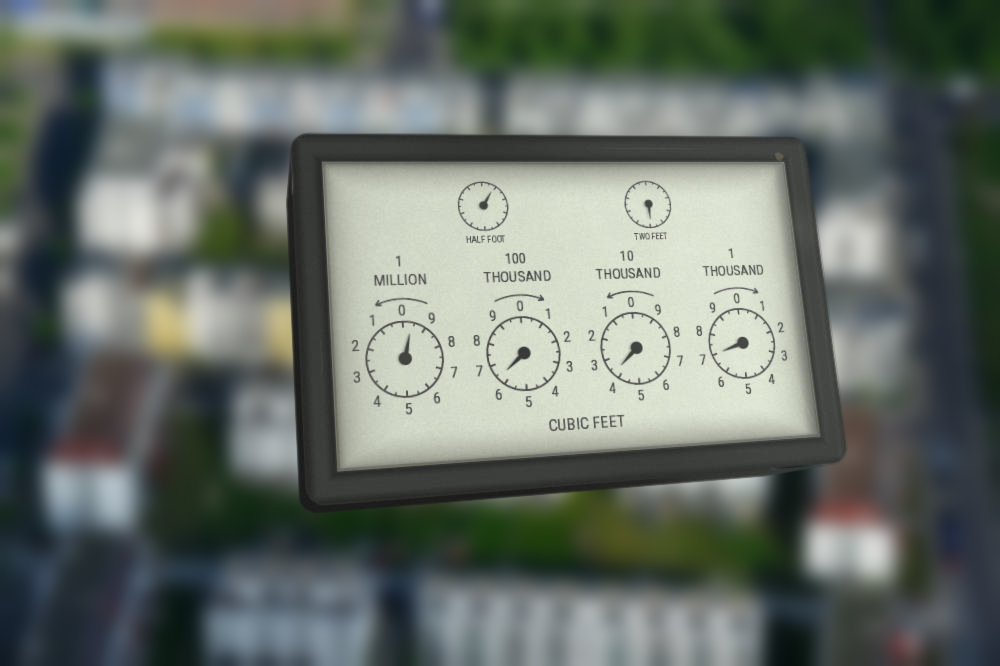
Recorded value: 963700; ft³
